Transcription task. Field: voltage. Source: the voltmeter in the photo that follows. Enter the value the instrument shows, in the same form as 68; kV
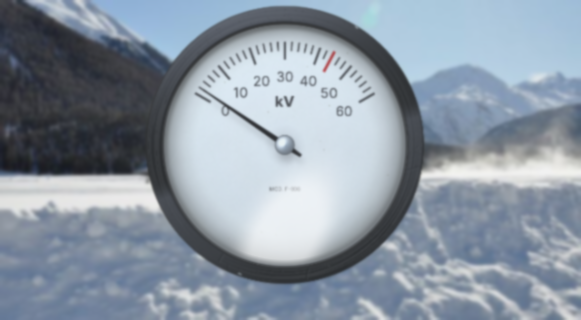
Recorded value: 2; kV
